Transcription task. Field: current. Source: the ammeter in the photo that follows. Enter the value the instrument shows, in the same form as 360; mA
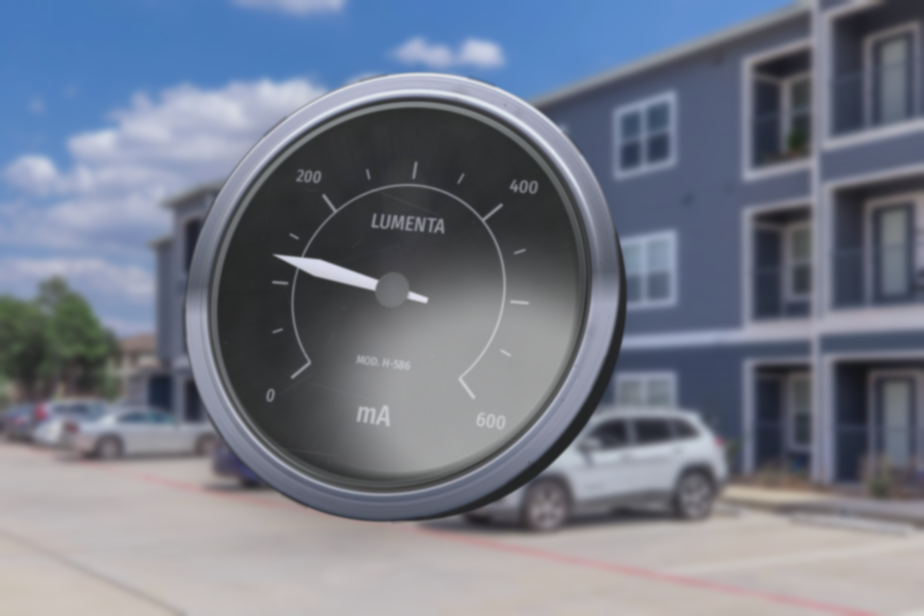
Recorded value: 125; mA
